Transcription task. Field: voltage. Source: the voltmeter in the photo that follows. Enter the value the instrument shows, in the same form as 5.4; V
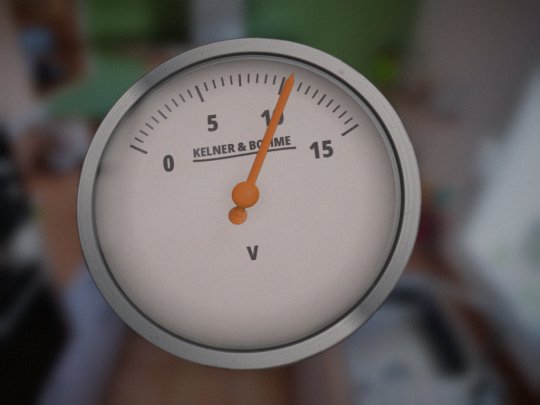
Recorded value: 10.5; V
